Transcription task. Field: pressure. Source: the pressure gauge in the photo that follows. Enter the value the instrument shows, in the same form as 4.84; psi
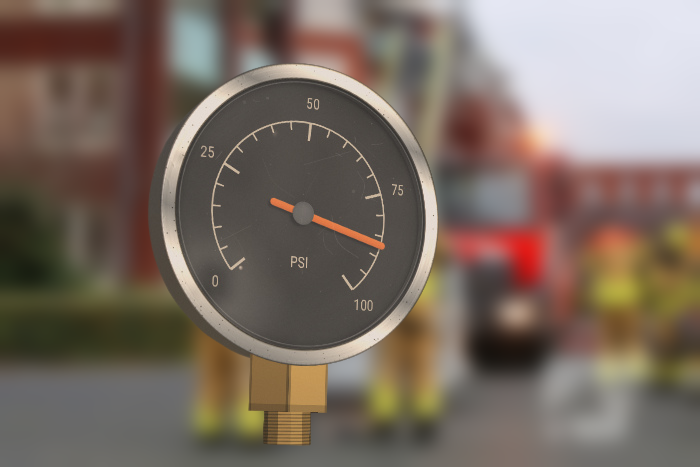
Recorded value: 87.5; psi
